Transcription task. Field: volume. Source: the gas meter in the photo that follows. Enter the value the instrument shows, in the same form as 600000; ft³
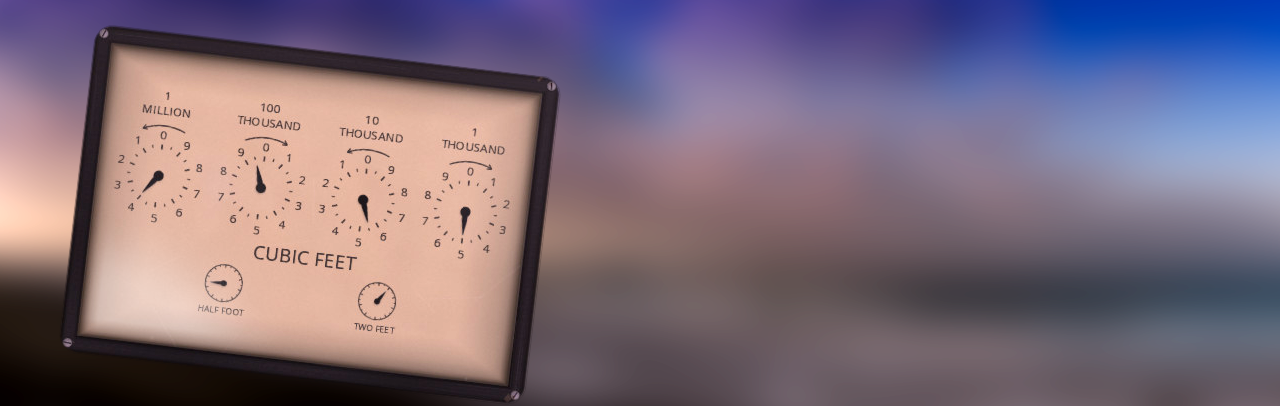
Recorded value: 395500; ft³
